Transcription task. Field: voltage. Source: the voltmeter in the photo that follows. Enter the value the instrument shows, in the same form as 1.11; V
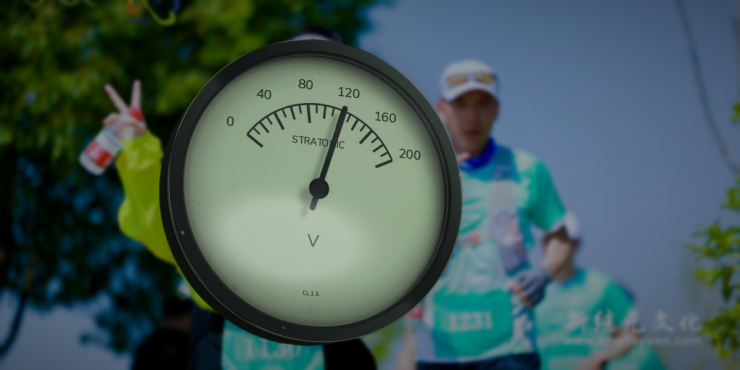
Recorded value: 120; V
